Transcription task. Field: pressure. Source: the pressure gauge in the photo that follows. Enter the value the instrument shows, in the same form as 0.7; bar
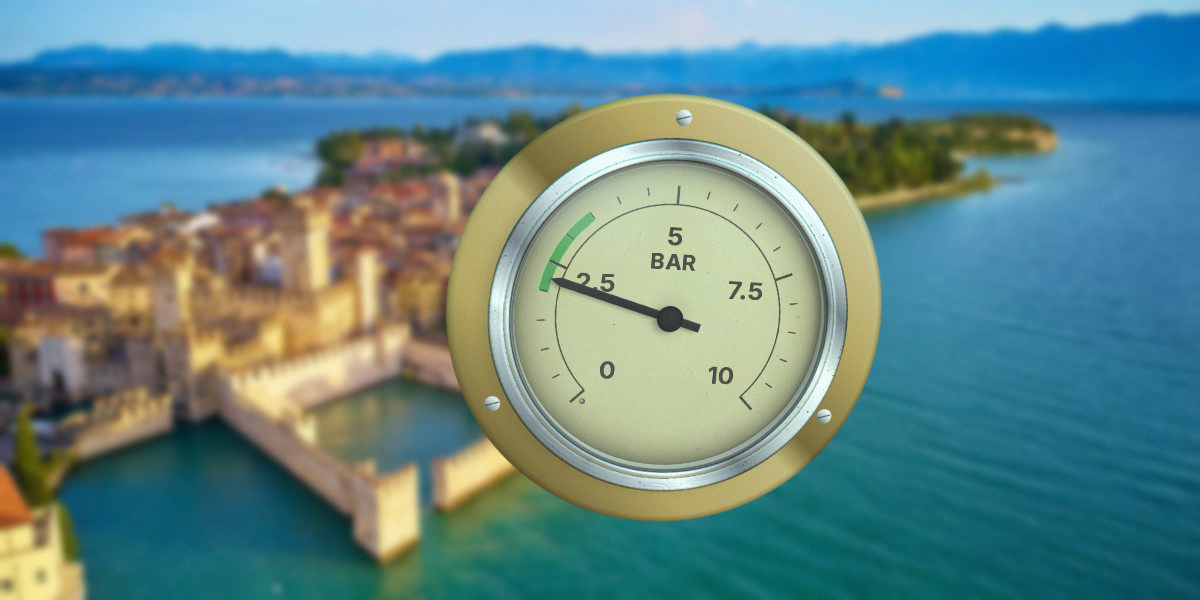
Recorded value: 2.25; bar
